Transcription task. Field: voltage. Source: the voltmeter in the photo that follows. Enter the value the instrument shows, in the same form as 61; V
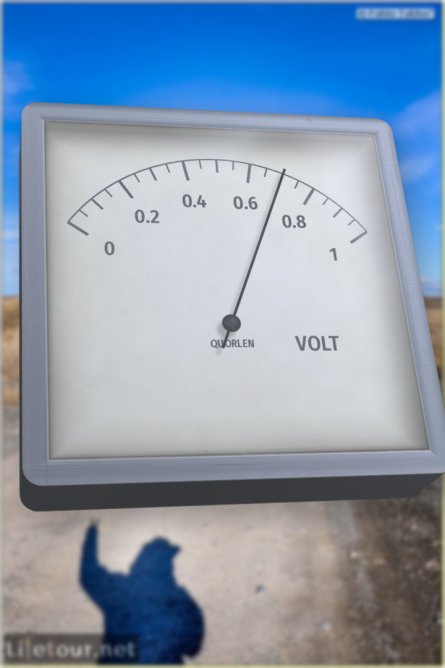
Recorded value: 0.7; V
